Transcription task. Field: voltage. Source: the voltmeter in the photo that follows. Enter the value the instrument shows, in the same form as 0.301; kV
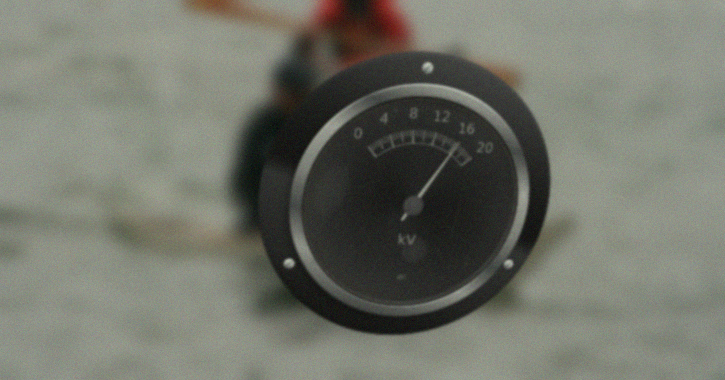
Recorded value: 16; kV
